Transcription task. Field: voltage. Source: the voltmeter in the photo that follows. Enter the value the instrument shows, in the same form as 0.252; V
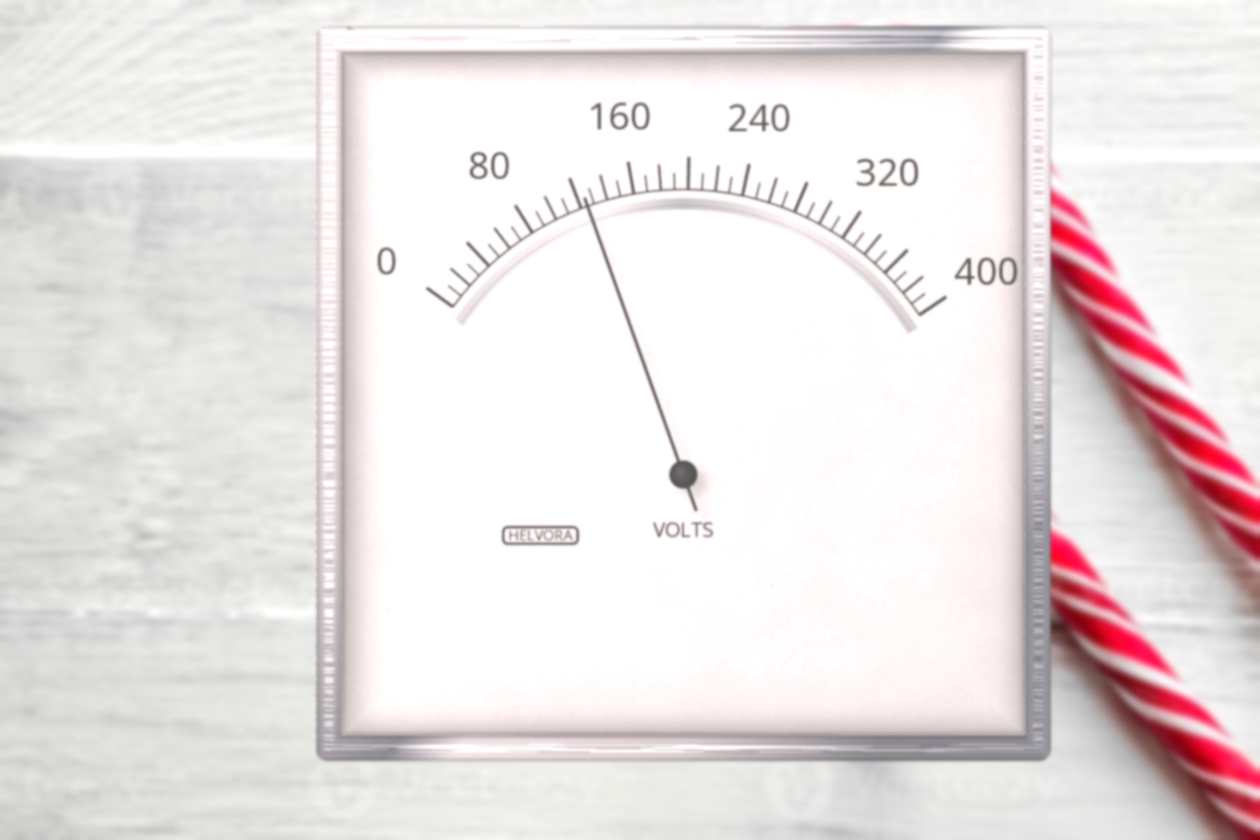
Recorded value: 125; V
